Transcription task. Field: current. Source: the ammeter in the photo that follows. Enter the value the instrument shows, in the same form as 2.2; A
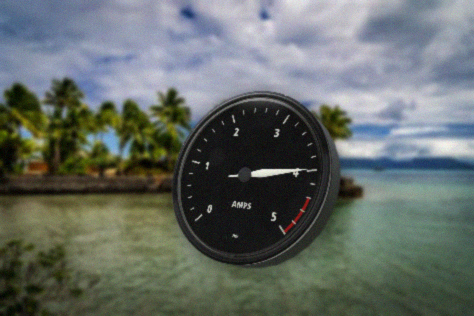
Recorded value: 4; A
